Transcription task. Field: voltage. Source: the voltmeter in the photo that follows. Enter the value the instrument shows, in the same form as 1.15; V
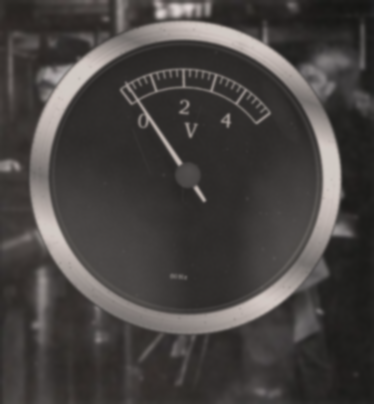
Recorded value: 0.2; V
